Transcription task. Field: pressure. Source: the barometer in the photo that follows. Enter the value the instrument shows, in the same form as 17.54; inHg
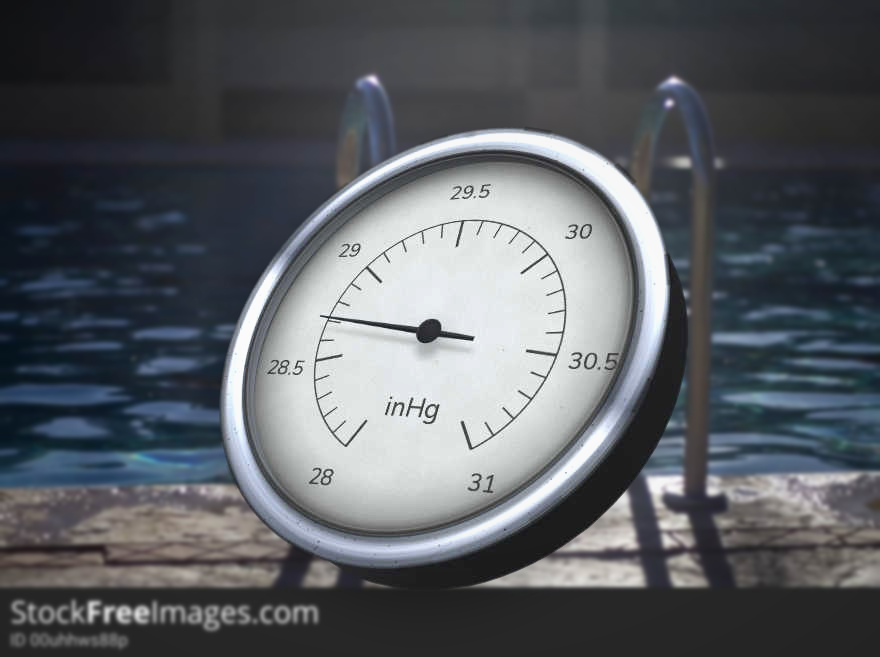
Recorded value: 28.7; inHg
